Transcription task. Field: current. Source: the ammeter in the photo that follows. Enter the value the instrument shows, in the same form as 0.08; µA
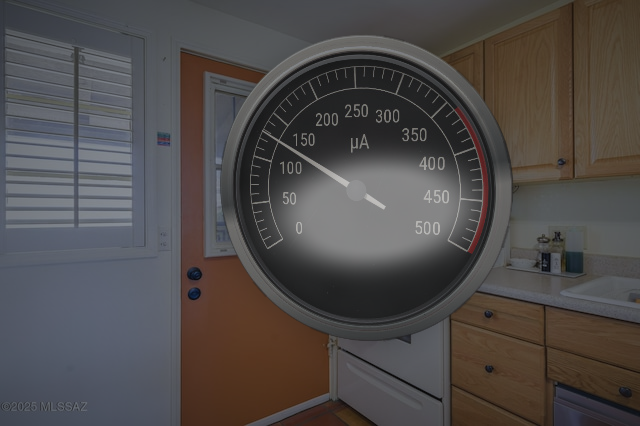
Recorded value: 130; µA
